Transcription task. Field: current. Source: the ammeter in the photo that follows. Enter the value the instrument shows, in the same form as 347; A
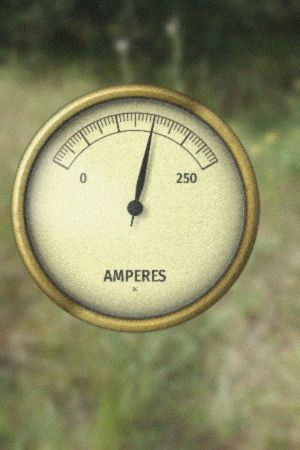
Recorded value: 150; A
